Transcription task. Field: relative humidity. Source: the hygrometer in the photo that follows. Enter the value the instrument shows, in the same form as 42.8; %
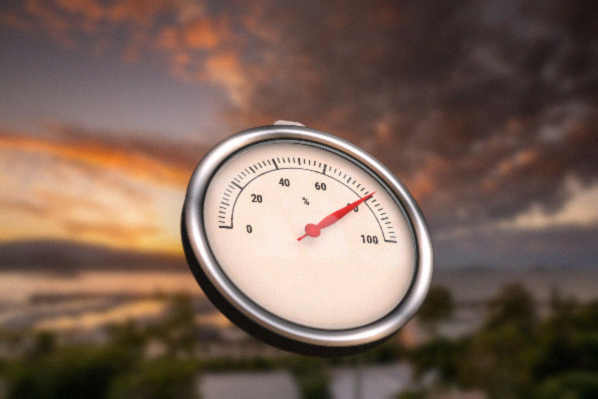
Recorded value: 80; %
